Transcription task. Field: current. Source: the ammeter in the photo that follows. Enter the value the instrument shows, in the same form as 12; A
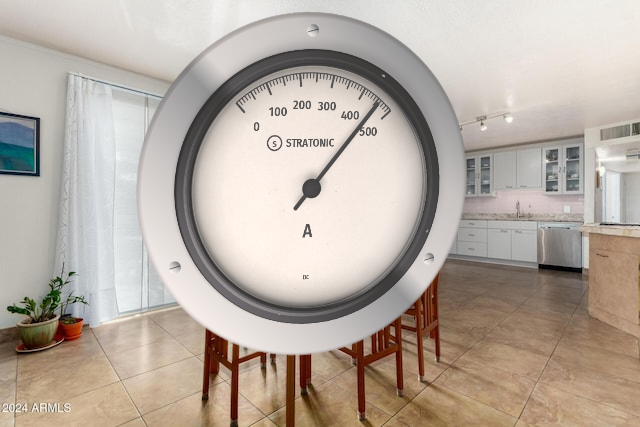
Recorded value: 450; A
